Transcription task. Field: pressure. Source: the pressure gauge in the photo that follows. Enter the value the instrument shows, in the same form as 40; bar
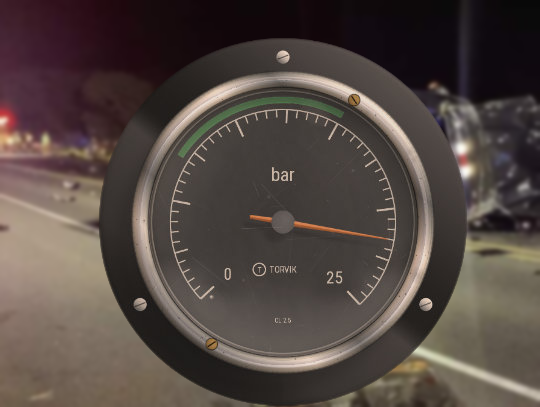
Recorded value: 21.5; bar
